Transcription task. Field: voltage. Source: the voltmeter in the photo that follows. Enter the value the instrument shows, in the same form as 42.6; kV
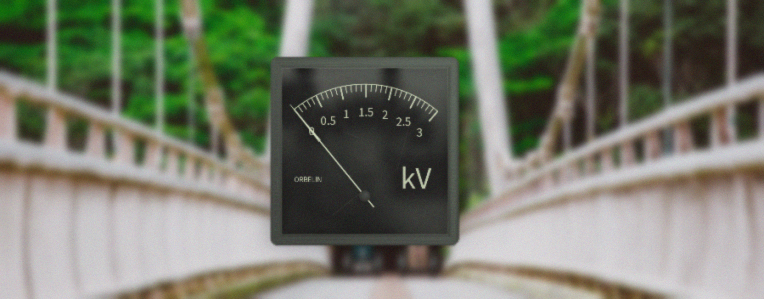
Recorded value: 0; kV
